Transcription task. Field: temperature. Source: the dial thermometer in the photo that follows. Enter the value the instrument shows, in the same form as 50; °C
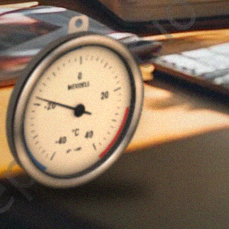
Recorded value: -18; °C
